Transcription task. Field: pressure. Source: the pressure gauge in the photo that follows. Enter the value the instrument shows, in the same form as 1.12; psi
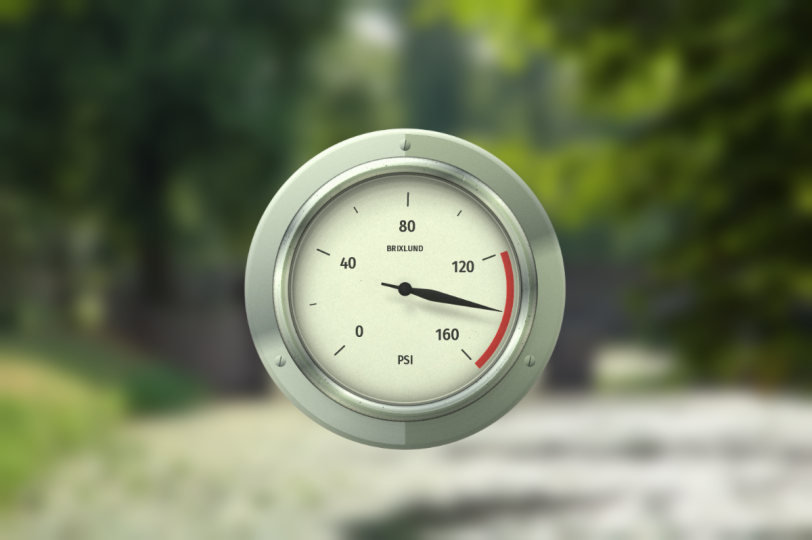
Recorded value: 140; psi
